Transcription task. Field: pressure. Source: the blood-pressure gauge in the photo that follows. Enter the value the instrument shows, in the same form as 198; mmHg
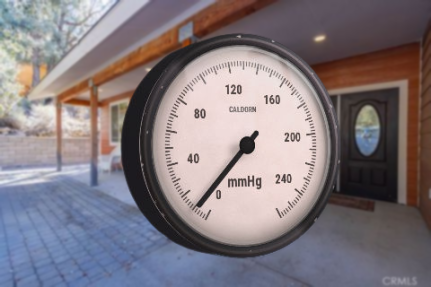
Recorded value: 10; mmHg
